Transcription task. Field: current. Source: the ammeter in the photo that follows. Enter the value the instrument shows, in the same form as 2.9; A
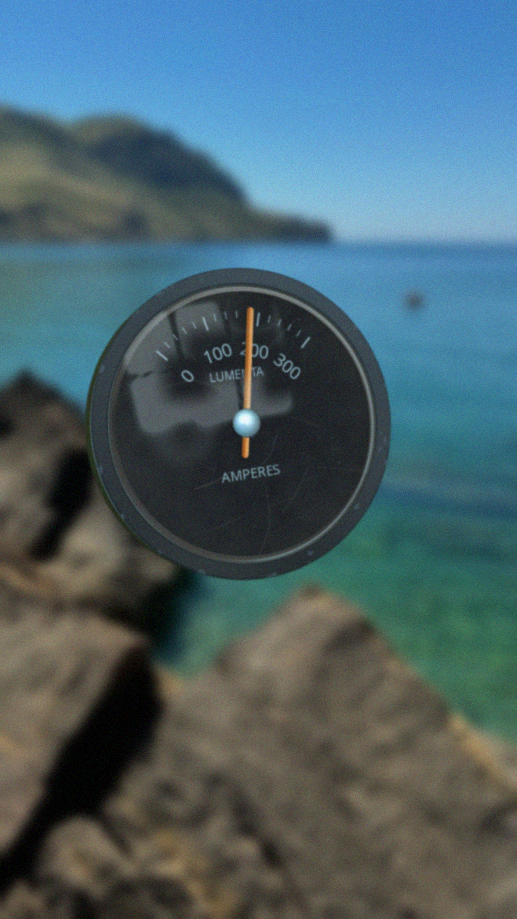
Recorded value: 180; A
